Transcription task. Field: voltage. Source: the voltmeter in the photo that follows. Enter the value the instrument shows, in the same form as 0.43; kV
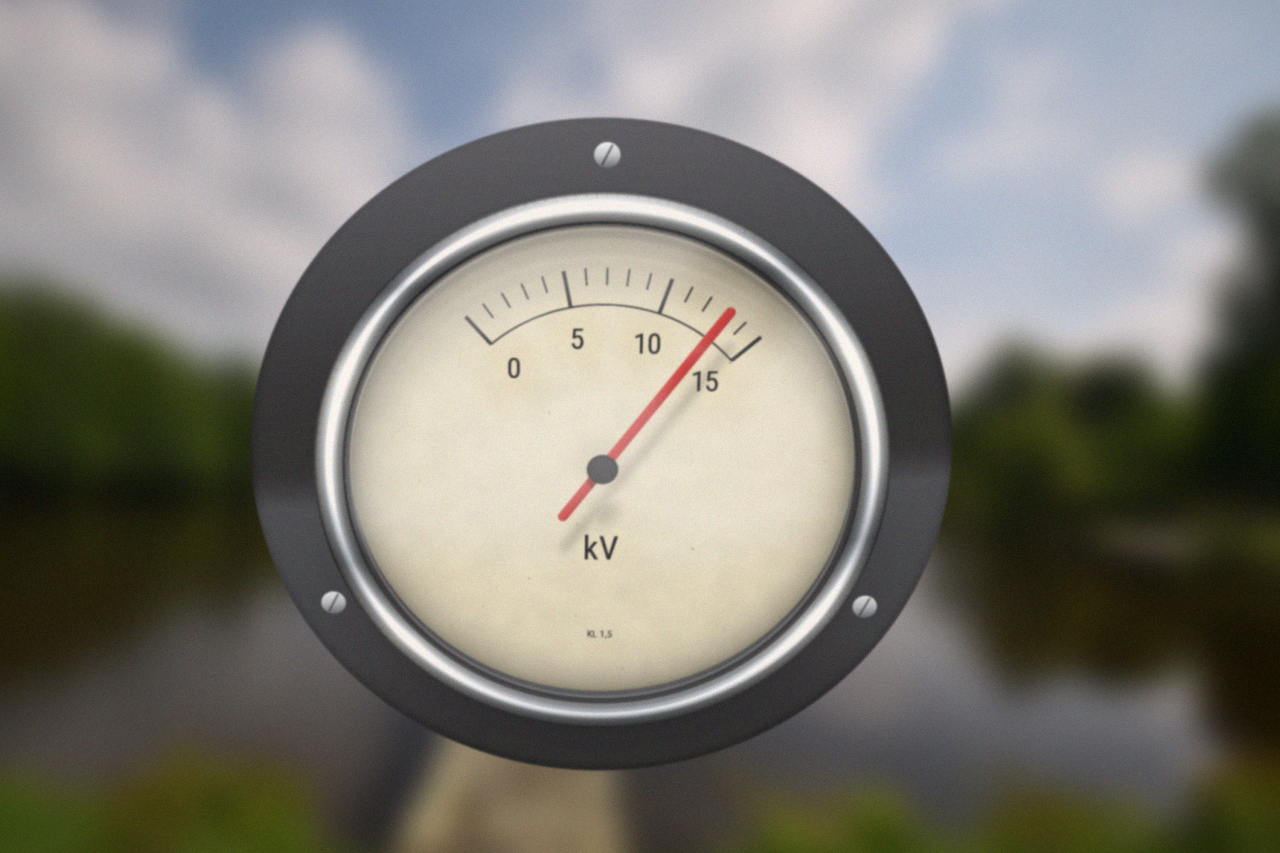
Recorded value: 13; kV
